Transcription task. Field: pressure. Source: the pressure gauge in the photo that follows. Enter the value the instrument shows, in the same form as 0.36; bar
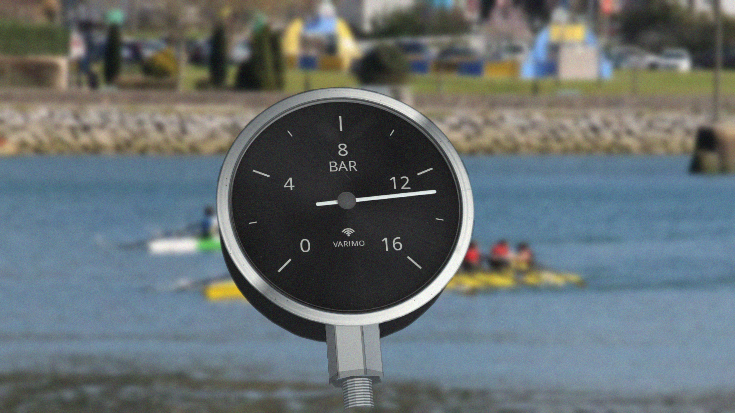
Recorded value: 13; bar
